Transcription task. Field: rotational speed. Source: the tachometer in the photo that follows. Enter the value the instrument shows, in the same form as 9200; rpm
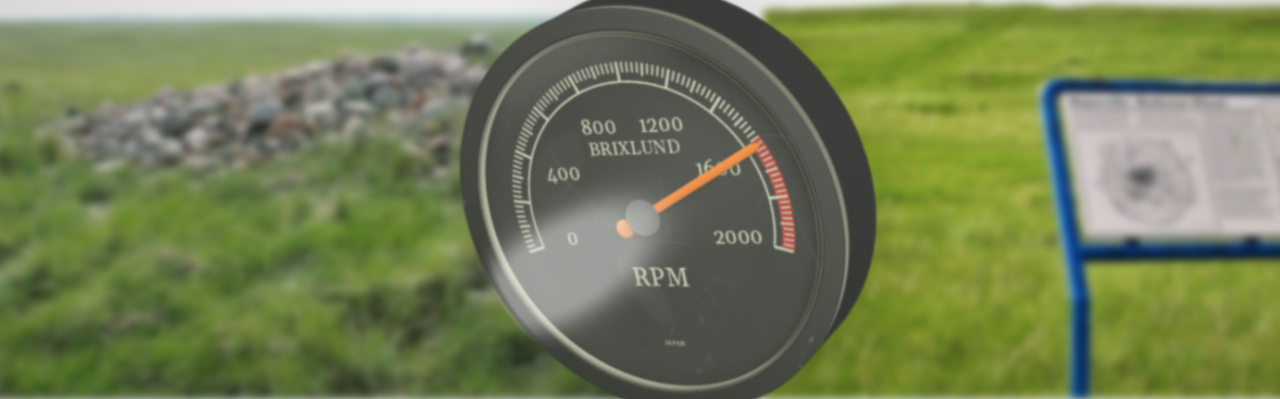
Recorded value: 1600; rpm
